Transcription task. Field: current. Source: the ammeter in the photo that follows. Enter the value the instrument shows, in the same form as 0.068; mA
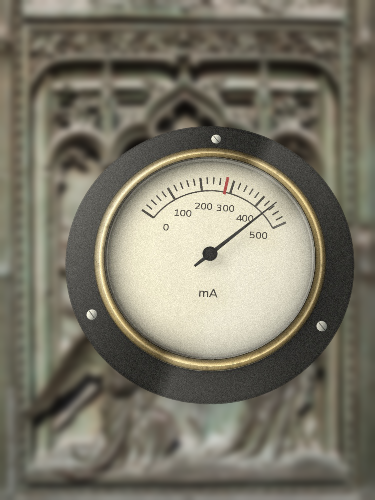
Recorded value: 440; mA
